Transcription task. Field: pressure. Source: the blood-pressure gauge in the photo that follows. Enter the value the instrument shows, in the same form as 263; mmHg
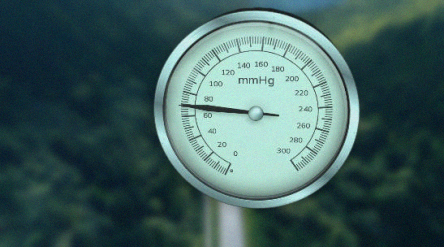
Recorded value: 70; mmHg
